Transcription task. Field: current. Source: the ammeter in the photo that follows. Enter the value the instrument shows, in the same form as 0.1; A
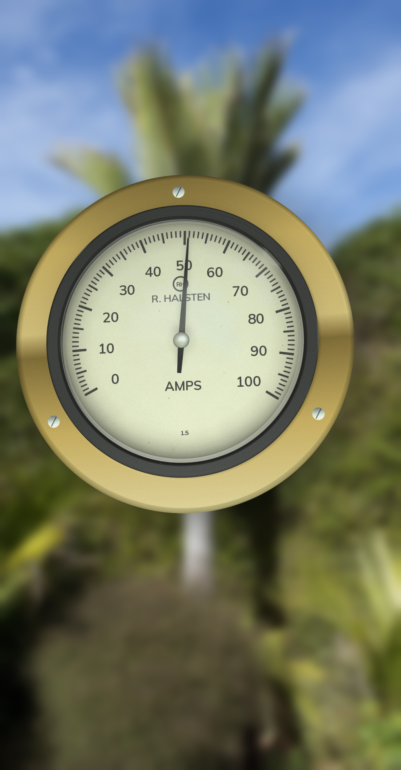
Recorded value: 51; A
